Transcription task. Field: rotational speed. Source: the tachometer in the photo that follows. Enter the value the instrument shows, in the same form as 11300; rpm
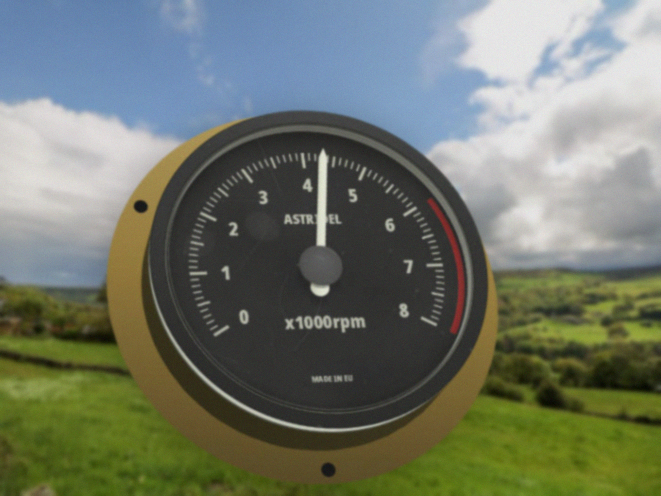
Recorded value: 4300; rpm
